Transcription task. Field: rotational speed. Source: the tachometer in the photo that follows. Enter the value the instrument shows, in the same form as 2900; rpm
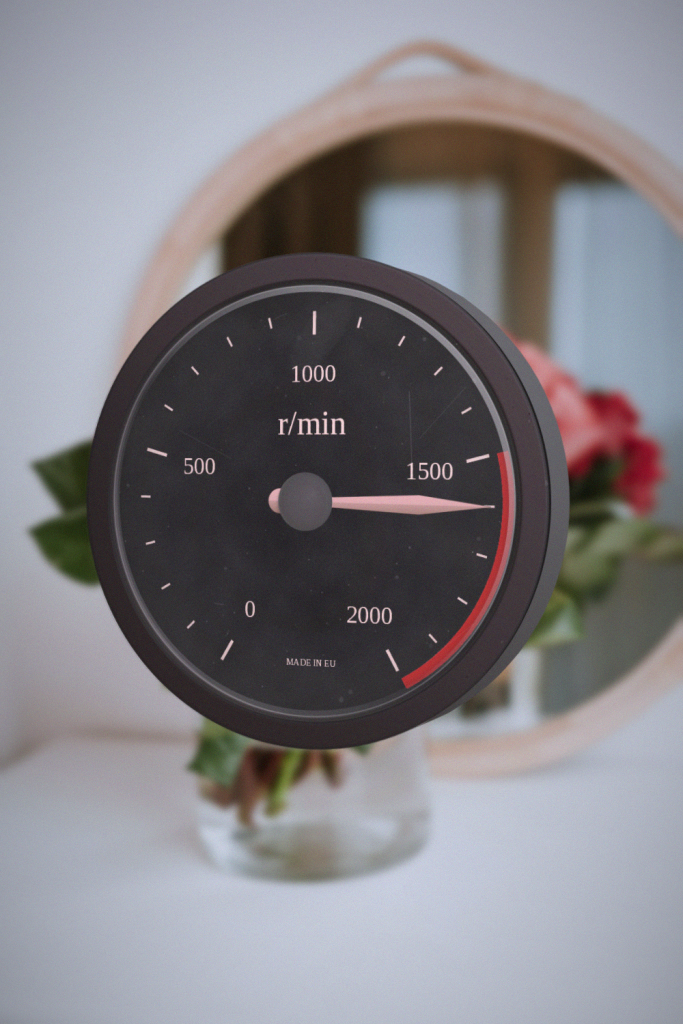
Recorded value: 1600; rpm
